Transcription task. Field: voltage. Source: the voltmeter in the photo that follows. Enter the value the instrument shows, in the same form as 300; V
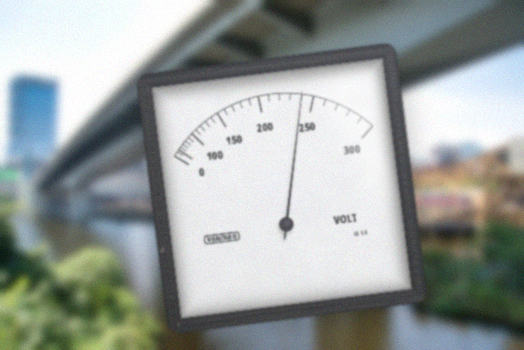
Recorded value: 240; V
